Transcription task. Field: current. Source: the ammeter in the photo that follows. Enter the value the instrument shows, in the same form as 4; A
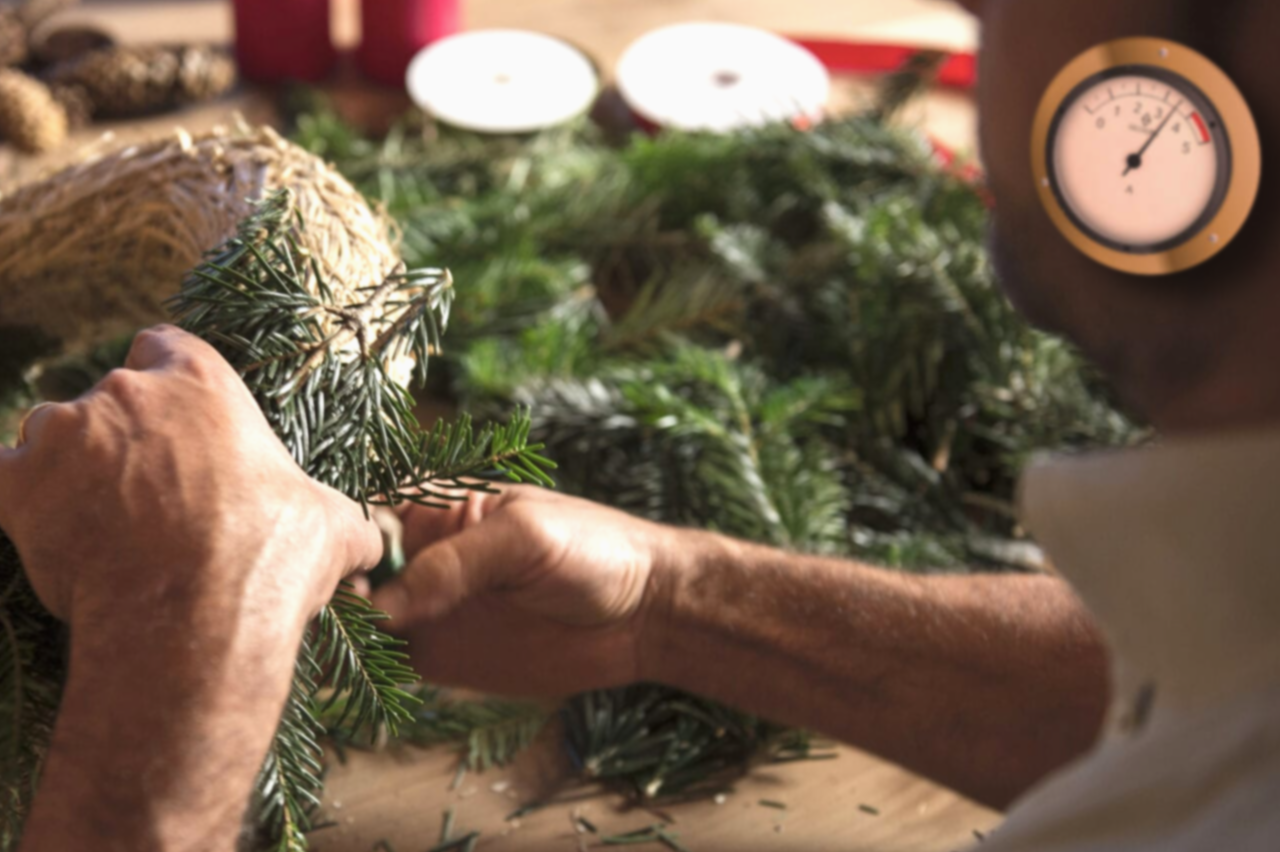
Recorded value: 3.5; A
